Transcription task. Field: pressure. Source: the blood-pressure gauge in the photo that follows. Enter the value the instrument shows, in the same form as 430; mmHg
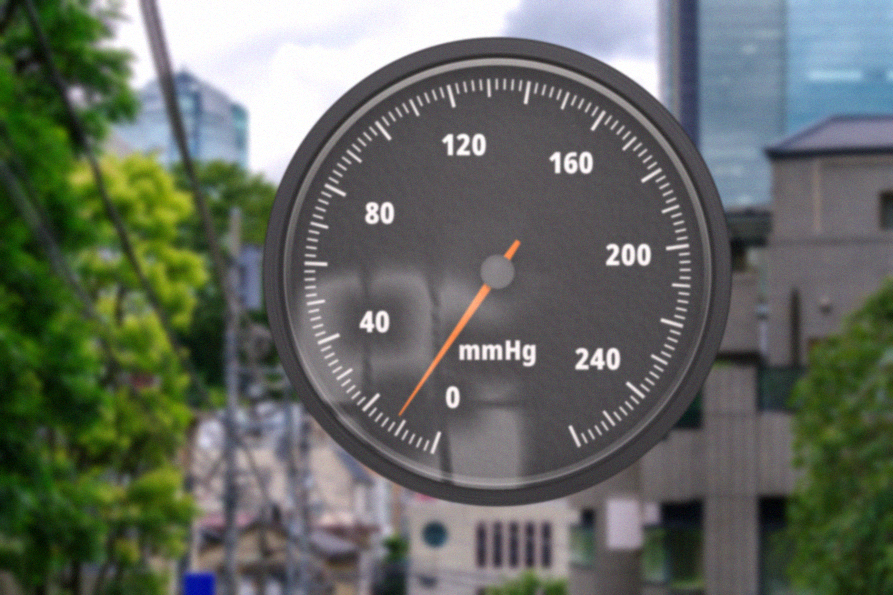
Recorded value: 12; mmHg
